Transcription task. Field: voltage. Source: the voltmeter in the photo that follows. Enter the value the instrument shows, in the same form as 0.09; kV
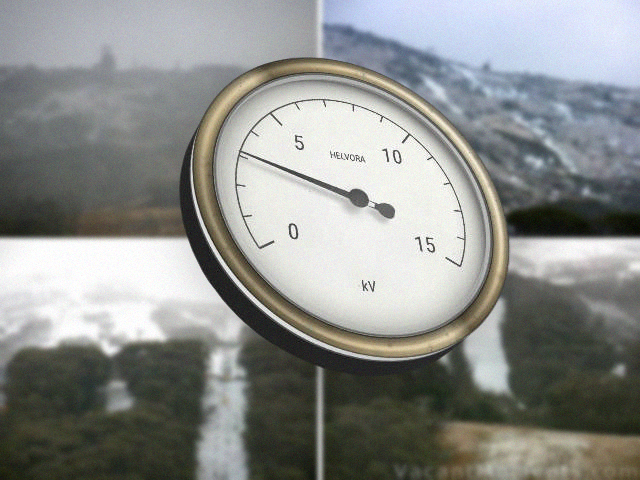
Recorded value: 3; kV
